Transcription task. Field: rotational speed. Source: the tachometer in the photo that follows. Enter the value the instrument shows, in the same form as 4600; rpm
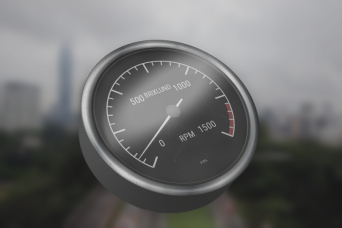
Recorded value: 75; rpm
